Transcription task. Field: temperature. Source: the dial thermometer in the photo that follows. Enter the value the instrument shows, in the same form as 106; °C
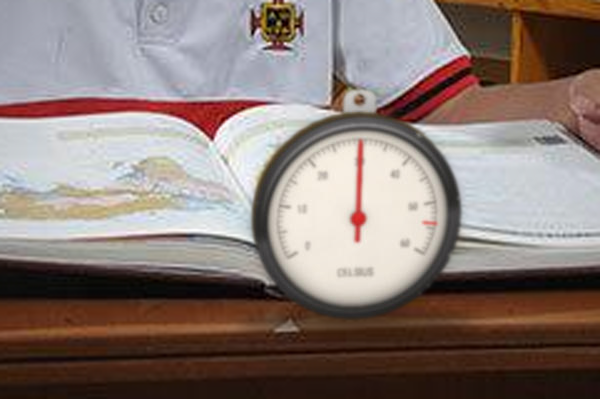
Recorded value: 30; °C
